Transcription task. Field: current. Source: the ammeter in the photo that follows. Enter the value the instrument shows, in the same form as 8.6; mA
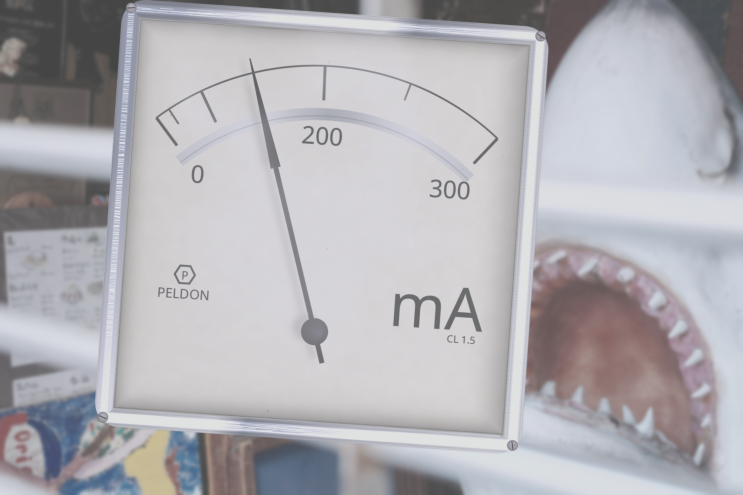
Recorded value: 150; mA
